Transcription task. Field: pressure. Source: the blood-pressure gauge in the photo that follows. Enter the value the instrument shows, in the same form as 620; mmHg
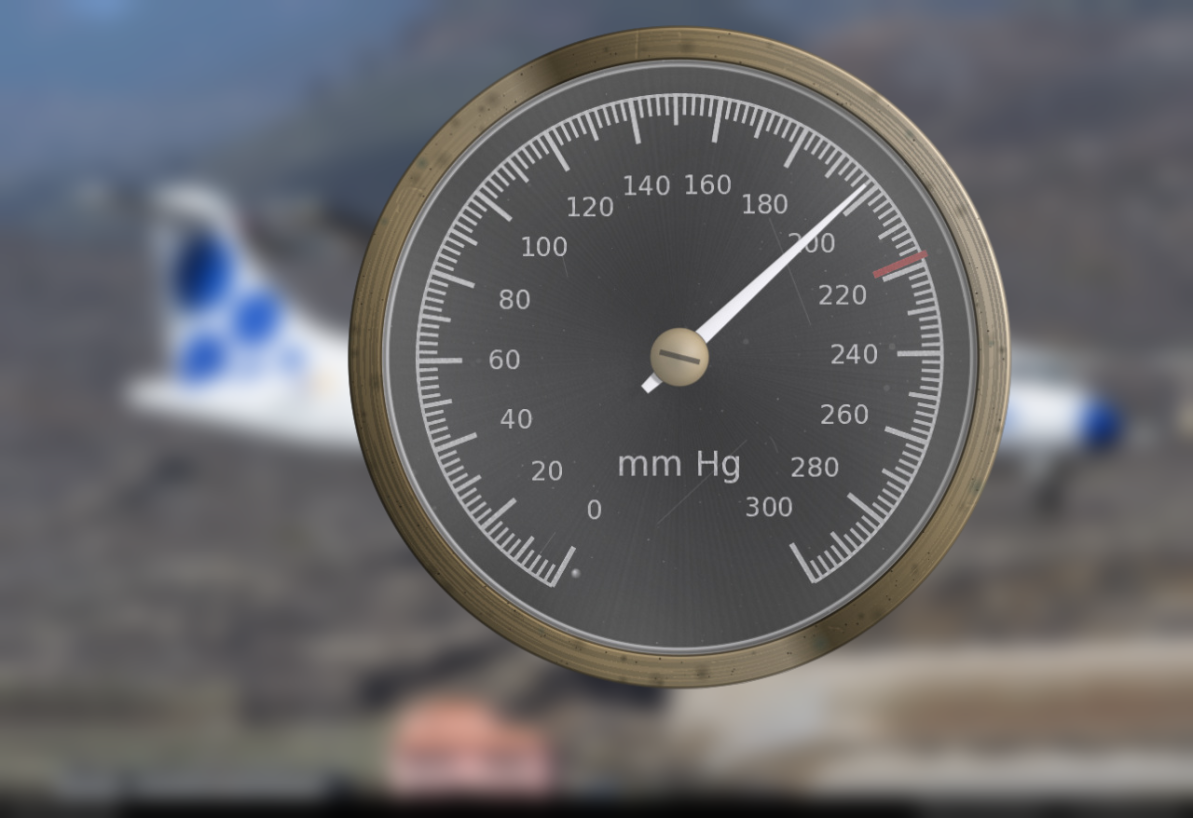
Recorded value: 198; mmHg
